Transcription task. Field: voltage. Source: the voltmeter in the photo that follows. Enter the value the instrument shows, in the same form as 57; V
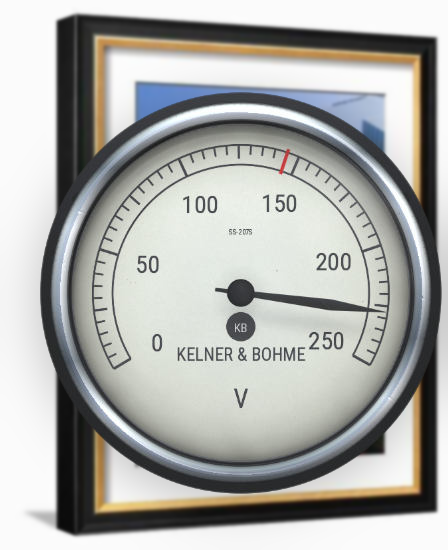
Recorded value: 227.5; V
